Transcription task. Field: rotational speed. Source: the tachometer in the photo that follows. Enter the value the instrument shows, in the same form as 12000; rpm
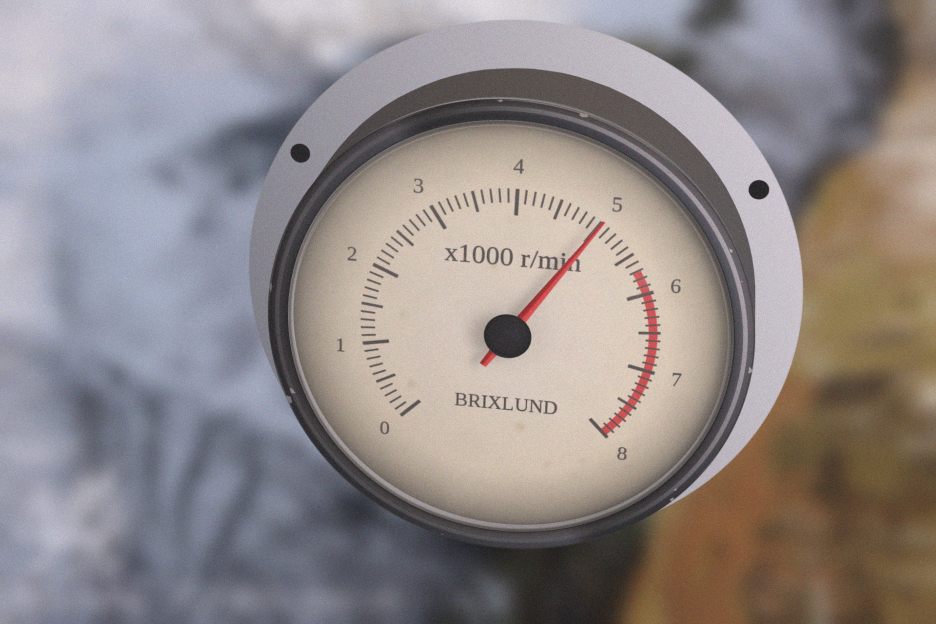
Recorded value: 5000; rpm
